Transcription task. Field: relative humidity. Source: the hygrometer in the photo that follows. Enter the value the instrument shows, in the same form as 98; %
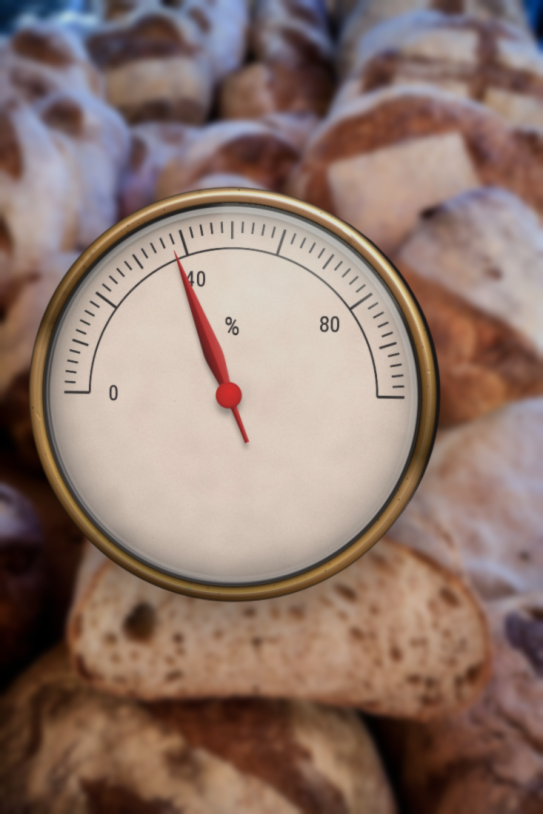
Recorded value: 38; %
